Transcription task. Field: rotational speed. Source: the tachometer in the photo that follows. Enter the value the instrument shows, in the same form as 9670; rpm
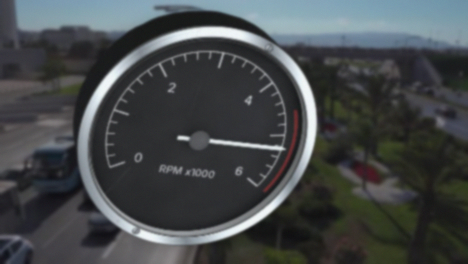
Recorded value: 5200; rpm
